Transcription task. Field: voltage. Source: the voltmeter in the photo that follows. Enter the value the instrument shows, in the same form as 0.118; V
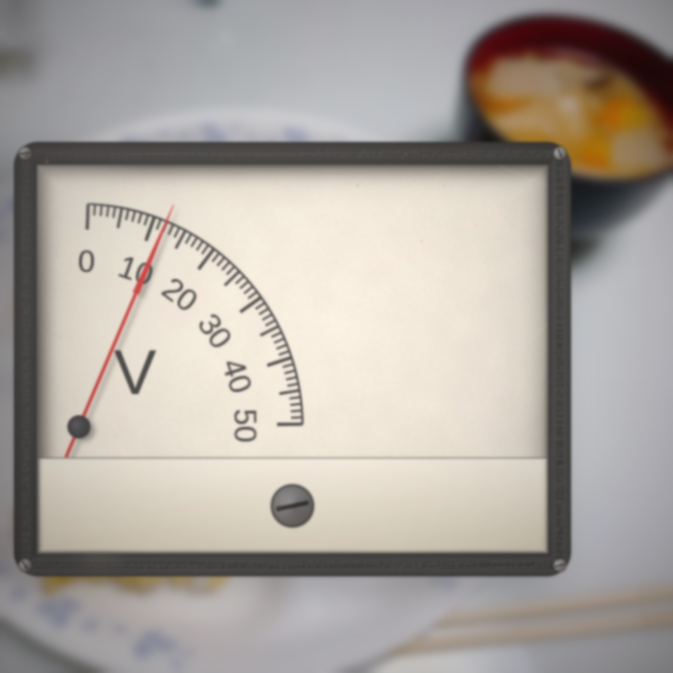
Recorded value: 12; V
